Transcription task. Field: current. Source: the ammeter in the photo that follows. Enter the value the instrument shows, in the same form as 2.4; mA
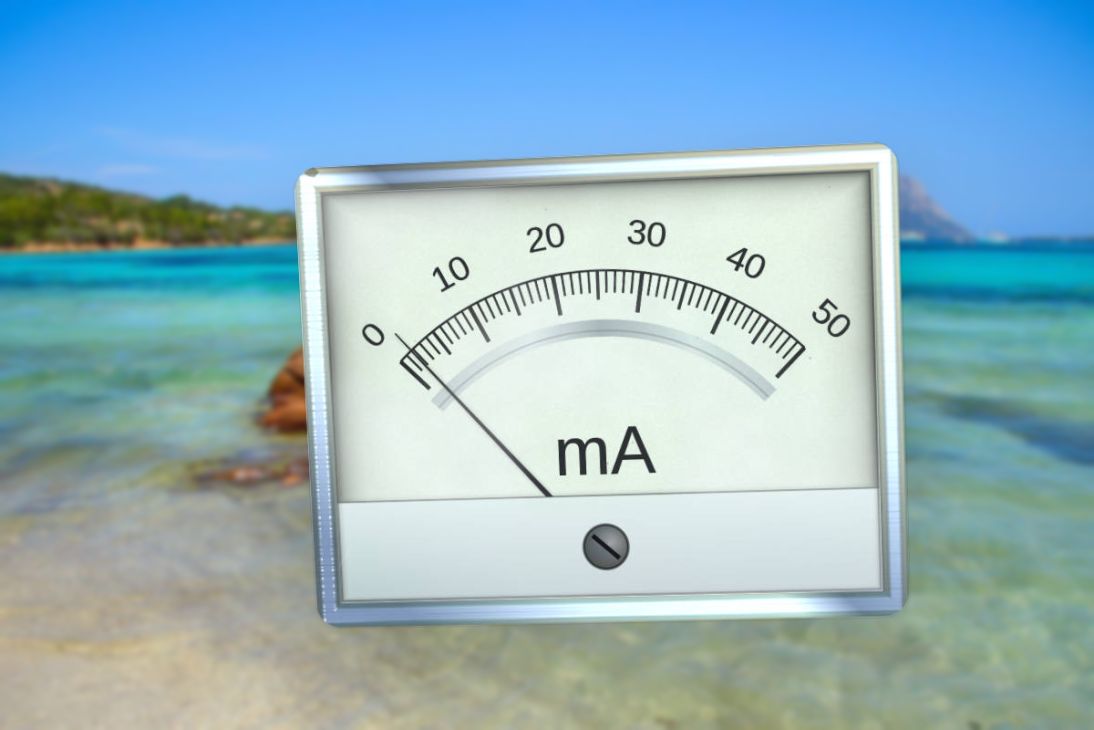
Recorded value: 2; mA
